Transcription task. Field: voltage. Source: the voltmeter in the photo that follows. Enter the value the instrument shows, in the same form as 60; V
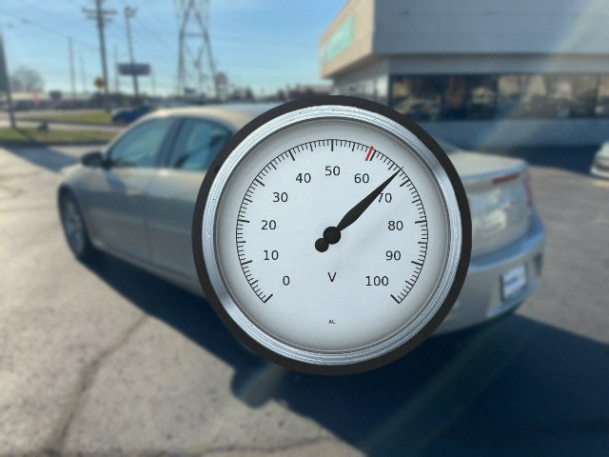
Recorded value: 67; V
